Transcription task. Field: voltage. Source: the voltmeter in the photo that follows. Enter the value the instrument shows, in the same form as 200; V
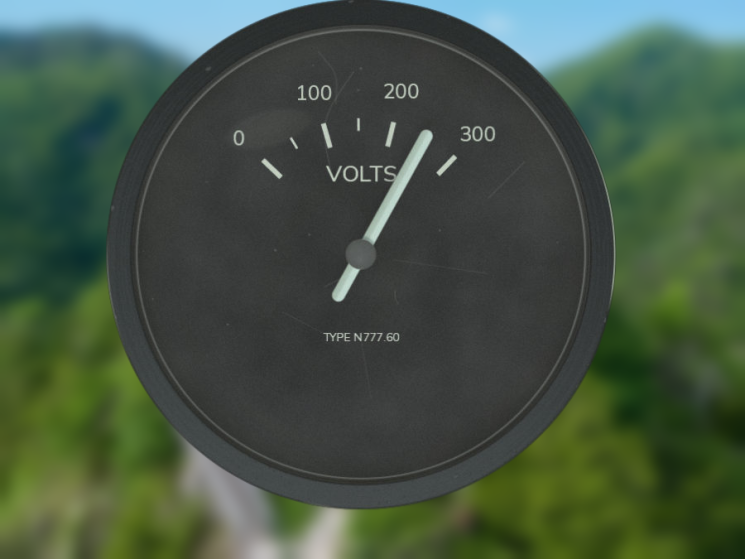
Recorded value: 250; V
